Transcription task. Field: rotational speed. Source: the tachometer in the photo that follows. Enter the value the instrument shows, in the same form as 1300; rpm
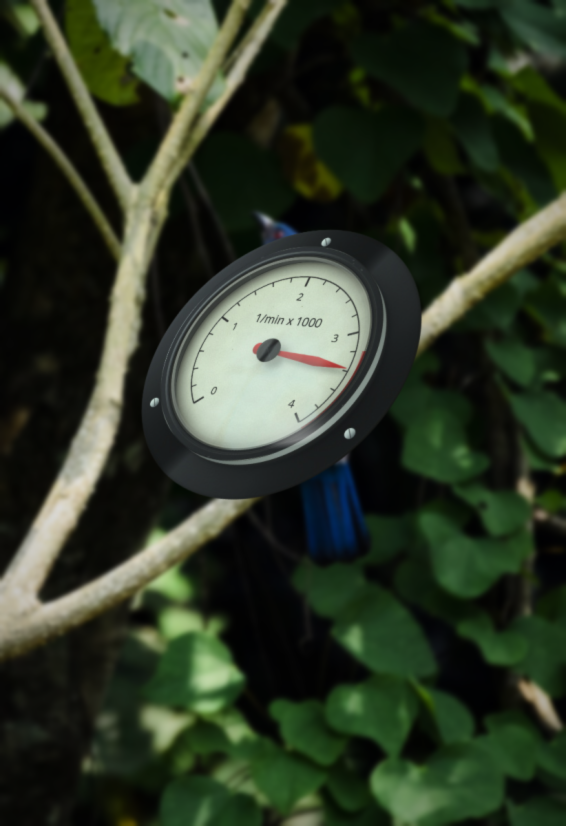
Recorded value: 3400; rpm
